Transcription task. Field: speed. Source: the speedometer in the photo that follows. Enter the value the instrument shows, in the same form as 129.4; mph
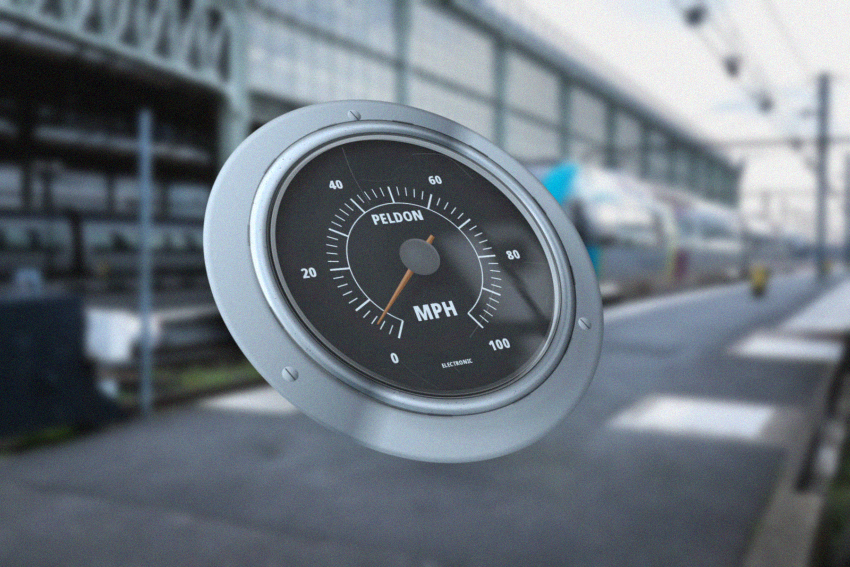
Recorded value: 5; mph
